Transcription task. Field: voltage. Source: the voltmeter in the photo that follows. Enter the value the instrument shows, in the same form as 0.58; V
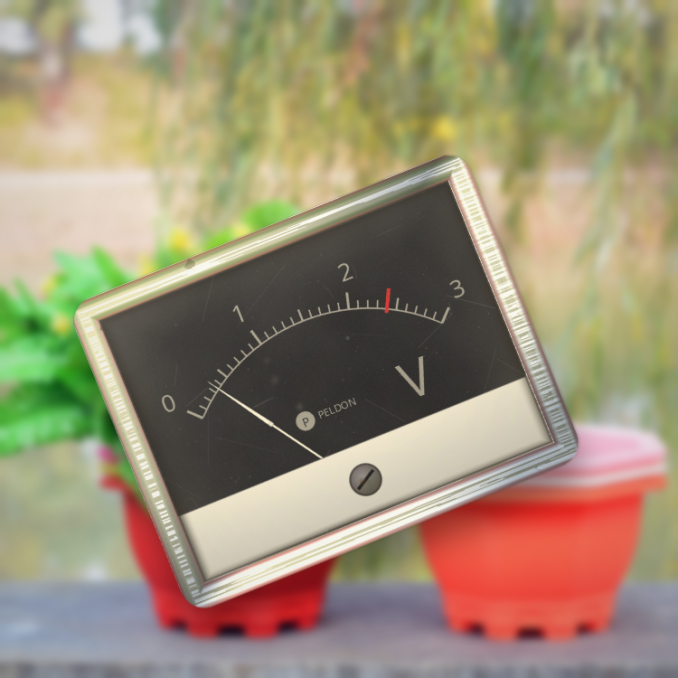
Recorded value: 0.35; V
